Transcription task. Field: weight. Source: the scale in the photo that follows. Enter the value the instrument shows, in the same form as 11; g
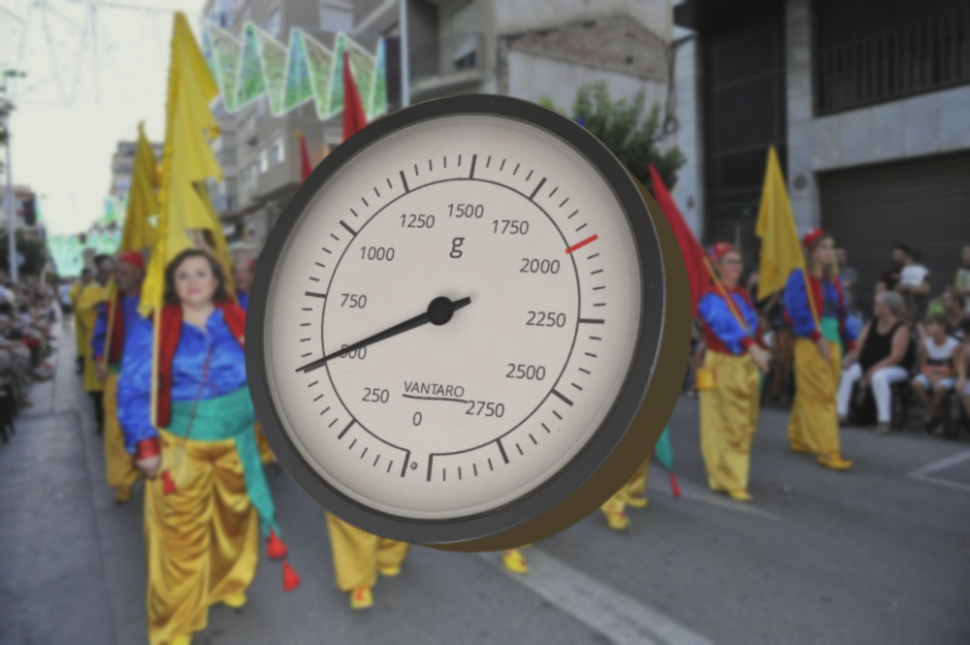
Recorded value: 500; g
